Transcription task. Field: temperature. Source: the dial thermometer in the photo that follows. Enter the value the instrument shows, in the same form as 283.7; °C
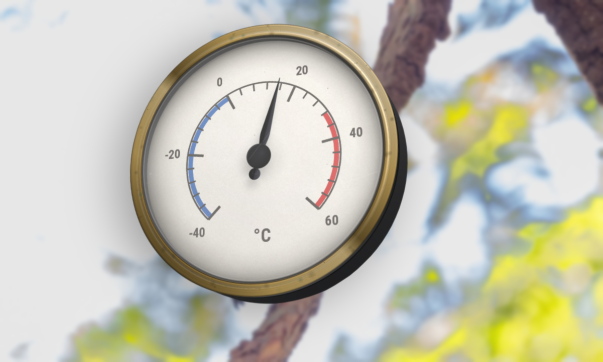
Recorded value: 16; °C
